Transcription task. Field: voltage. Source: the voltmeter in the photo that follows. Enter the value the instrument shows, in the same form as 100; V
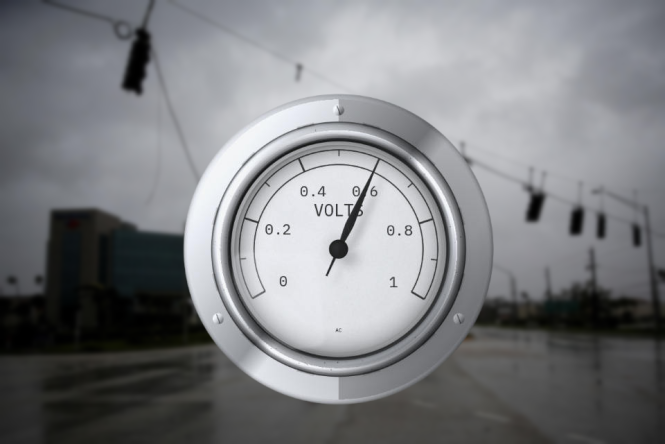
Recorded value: 0.6; V
